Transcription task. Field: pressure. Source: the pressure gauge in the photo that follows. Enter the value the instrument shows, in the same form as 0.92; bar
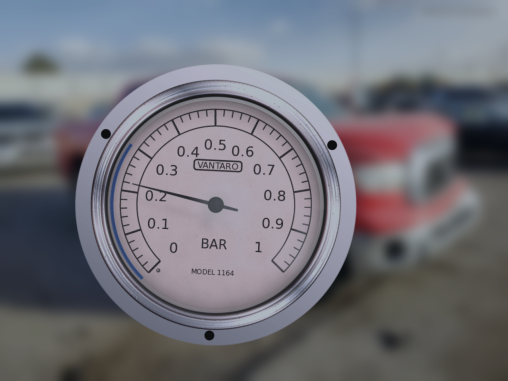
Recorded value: 0.22; bar
